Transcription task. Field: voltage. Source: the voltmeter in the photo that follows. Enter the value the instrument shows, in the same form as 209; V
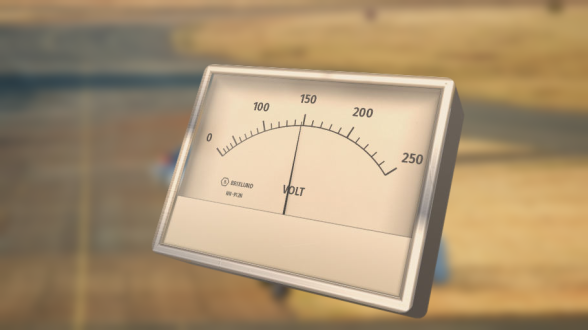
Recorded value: 150; V
